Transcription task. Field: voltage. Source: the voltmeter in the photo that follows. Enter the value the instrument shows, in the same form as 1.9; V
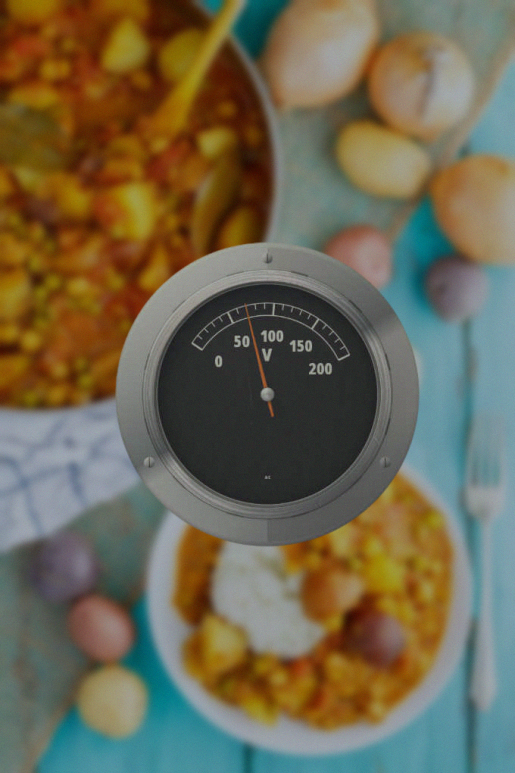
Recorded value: 70; V
